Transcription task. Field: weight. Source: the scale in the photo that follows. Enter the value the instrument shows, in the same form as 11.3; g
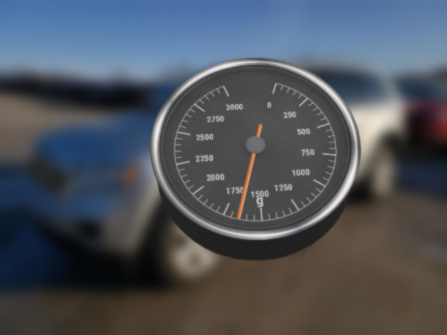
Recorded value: 1650; g
